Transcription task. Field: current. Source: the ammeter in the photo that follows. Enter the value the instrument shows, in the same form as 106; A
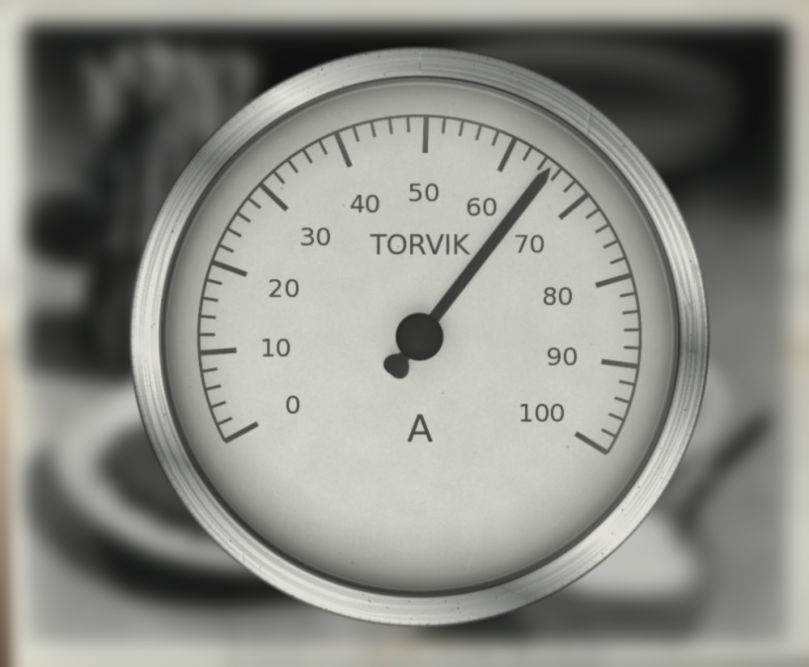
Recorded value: 65; A
